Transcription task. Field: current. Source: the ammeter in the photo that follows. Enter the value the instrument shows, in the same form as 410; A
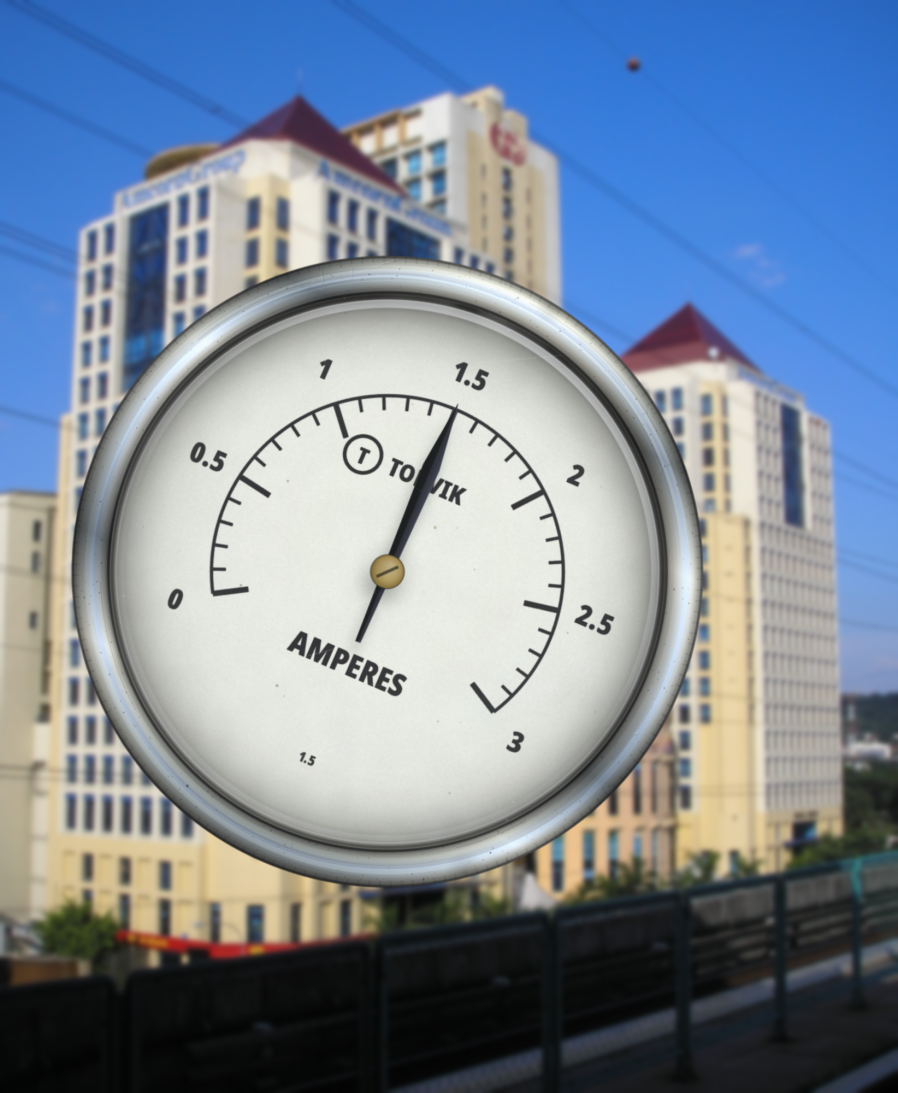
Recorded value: 1.5; A
